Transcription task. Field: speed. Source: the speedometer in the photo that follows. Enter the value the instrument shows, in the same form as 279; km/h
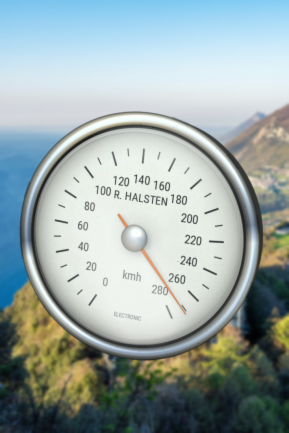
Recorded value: 270; km/h
